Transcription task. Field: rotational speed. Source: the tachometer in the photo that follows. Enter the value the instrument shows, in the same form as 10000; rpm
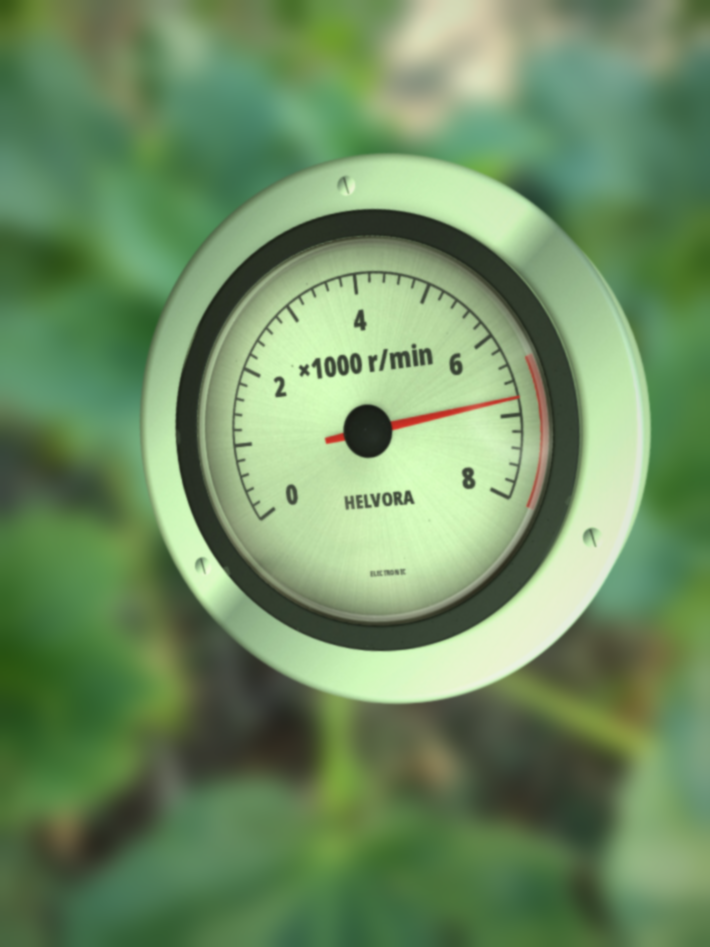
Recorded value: 6800; rpm
